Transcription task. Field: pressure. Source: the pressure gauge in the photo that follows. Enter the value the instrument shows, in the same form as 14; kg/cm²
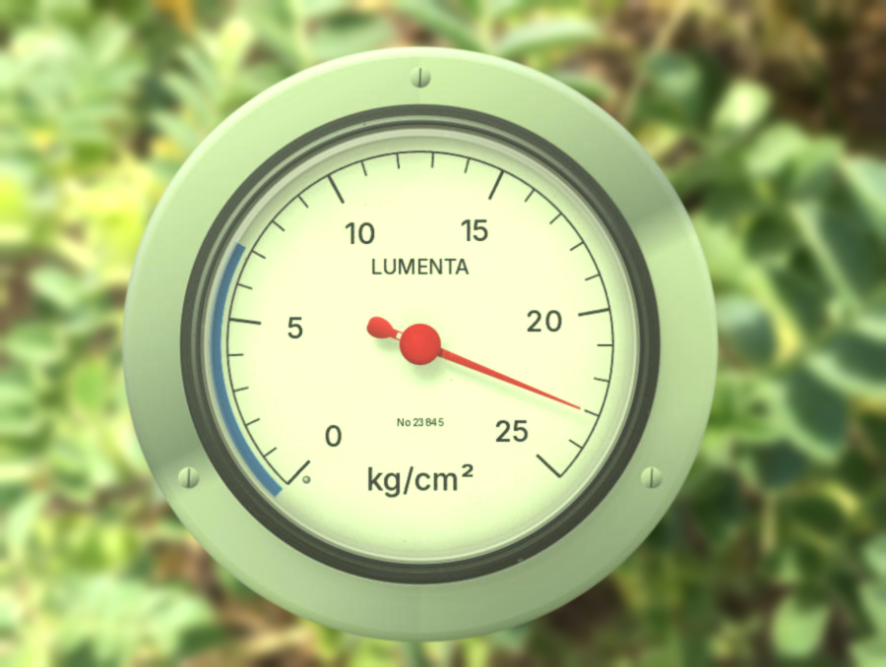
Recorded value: 23; kg/cm²
